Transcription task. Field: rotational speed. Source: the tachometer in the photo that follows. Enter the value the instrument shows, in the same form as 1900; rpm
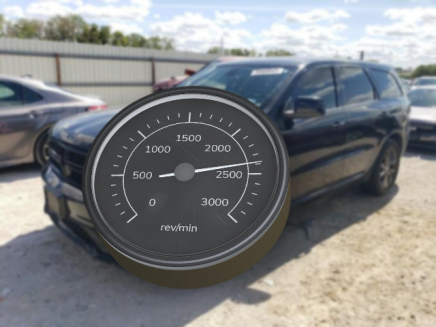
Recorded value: 2400; rpm
